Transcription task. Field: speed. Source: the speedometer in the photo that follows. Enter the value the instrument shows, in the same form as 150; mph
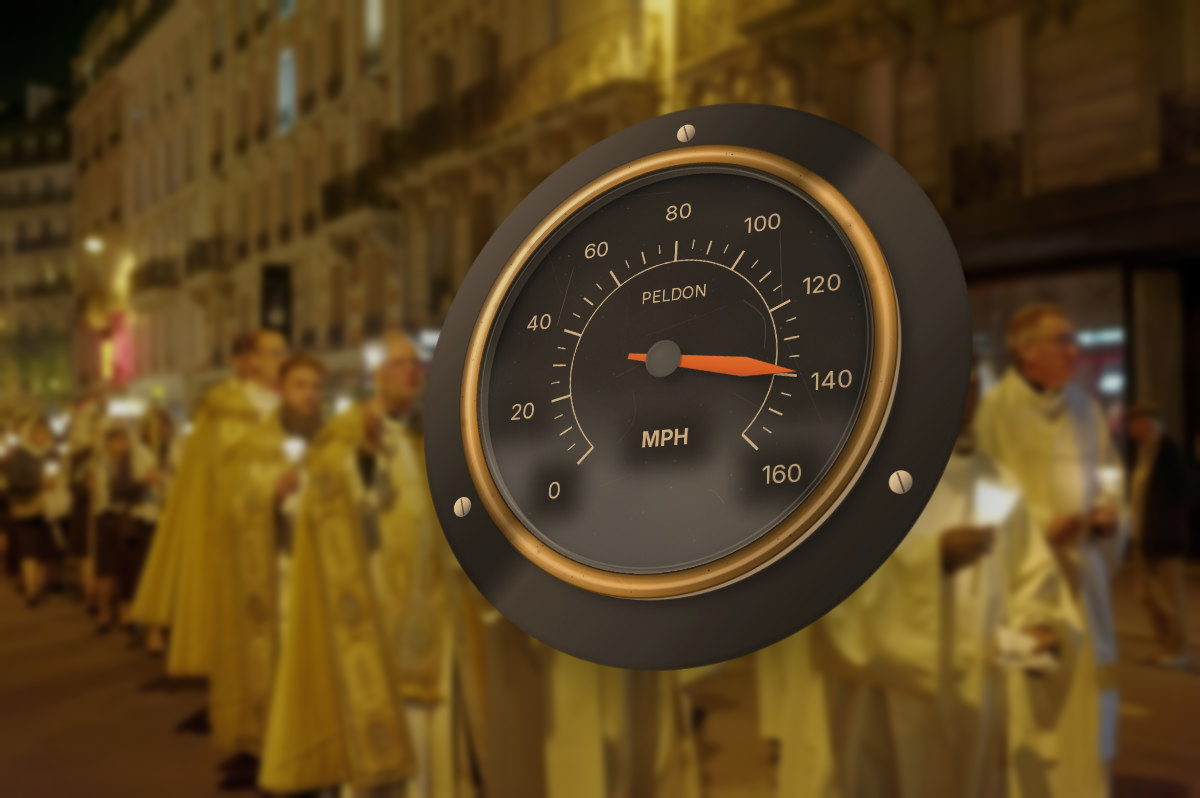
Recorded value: 140; mph
